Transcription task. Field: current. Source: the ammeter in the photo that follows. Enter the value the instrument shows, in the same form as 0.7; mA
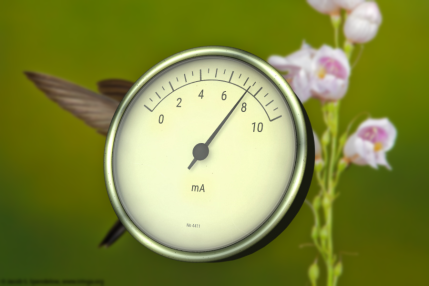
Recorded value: 7.5; mA
